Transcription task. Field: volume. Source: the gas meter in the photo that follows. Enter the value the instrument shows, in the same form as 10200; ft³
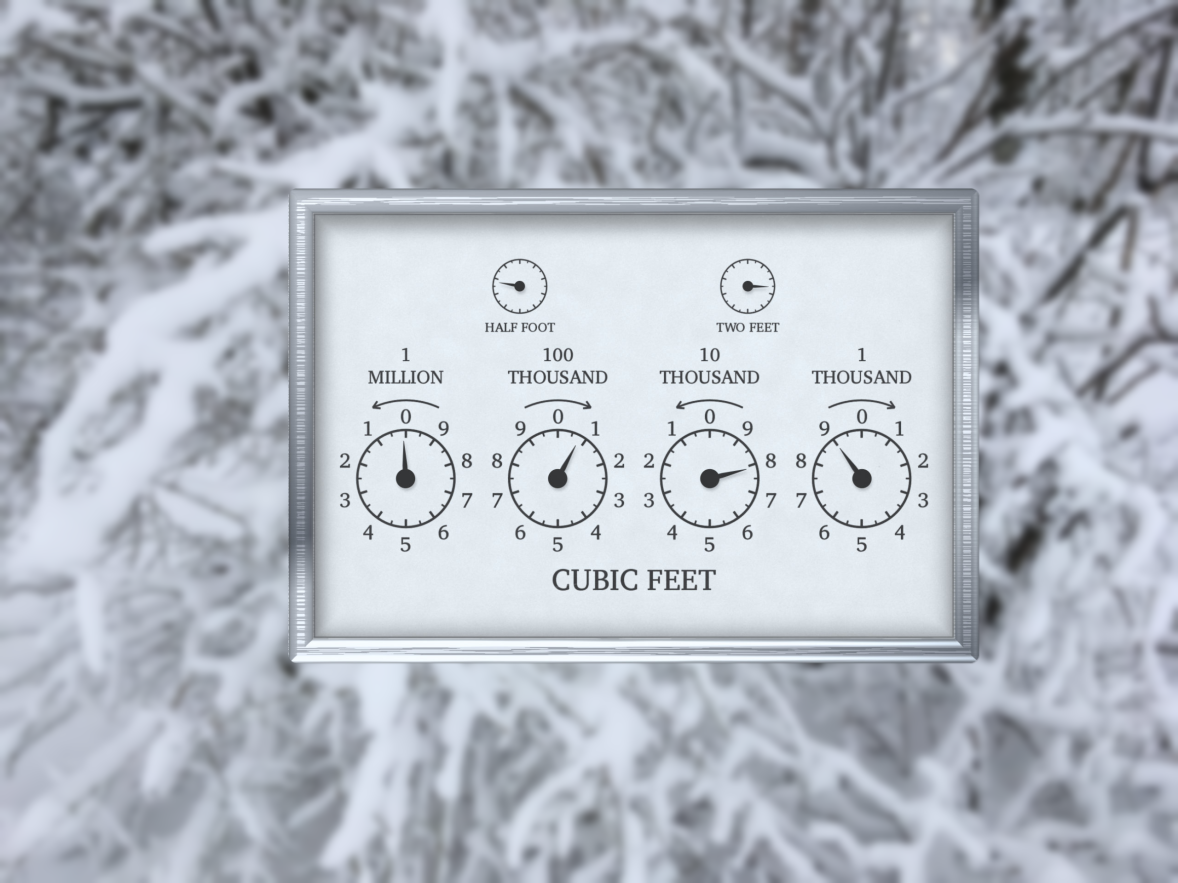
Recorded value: 7900; ft³
